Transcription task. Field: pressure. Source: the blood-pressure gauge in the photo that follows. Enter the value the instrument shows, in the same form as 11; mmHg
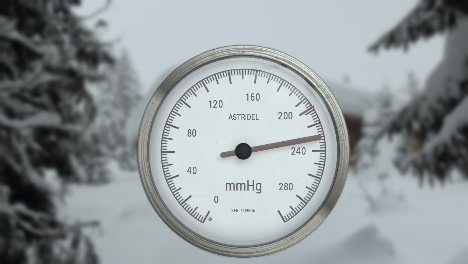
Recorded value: 230; mmHg
